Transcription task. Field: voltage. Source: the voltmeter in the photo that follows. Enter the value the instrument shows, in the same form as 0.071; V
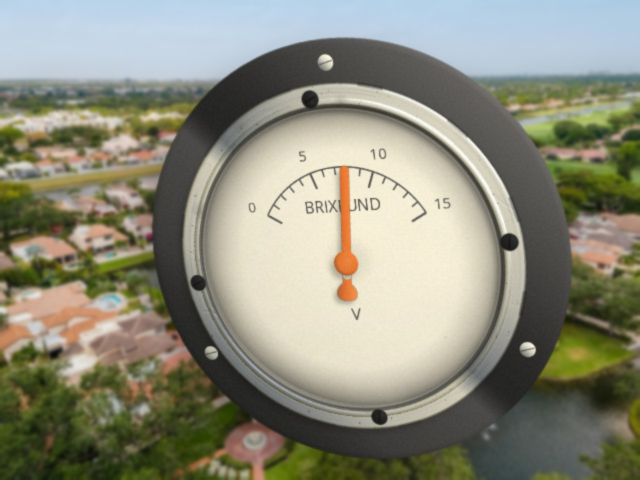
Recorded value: 8; V
